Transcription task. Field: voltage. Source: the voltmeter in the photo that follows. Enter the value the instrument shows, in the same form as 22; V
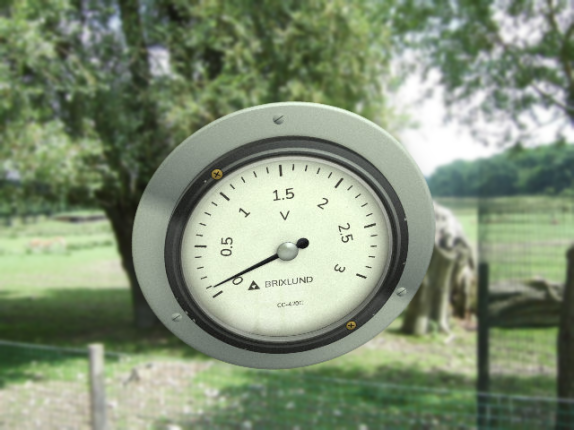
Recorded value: 0.1; V
